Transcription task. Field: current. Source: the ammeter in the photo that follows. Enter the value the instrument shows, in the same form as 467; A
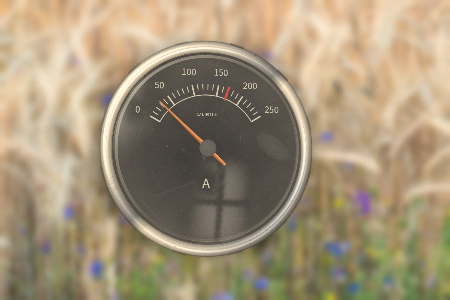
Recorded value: 30; A
